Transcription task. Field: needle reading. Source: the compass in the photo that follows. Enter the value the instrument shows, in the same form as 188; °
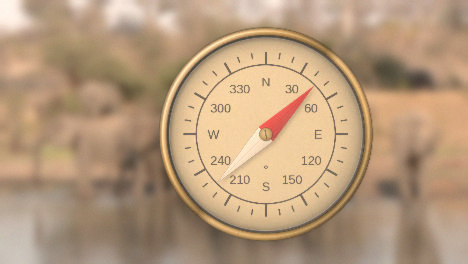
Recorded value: 45; °
